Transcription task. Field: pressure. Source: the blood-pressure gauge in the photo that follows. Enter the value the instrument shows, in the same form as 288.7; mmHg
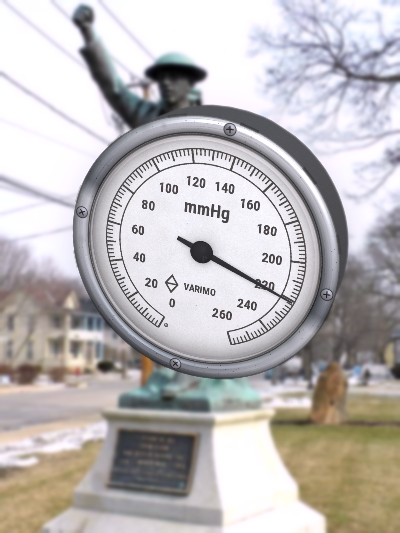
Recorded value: 220; mmHg
